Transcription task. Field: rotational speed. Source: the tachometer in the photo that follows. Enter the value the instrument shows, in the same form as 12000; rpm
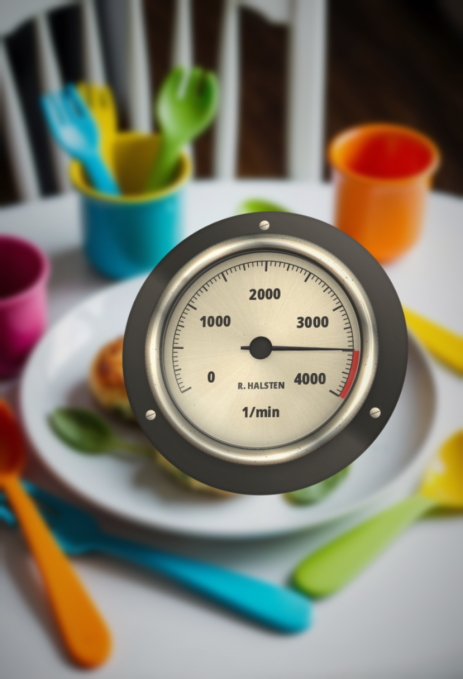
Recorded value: 3500; rpm
